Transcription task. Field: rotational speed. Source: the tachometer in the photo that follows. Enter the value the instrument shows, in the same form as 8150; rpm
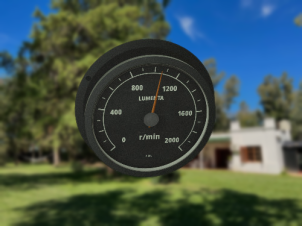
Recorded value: 1050; rpm
